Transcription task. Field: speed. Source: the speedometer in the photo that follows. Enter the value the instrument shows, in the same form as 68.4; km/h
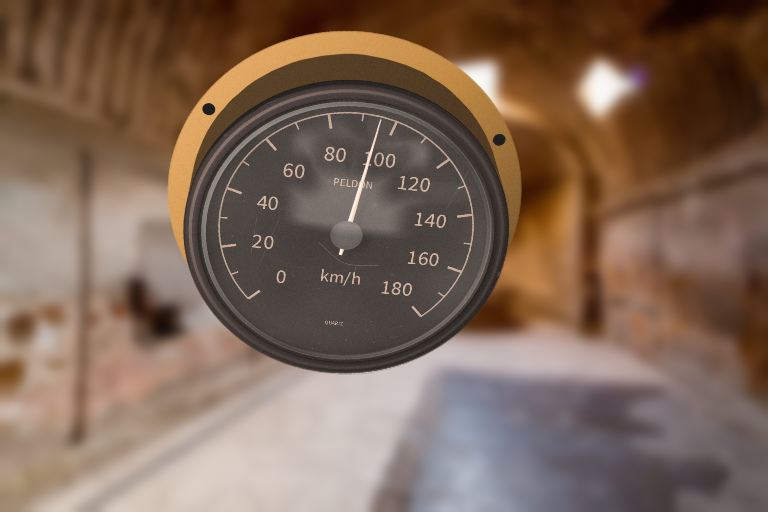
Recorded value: 95; km/h
